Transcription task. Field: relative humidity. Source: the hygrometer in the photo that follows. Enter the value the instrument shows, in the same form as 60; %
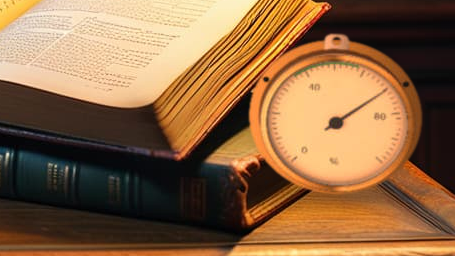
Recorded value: 70; %
